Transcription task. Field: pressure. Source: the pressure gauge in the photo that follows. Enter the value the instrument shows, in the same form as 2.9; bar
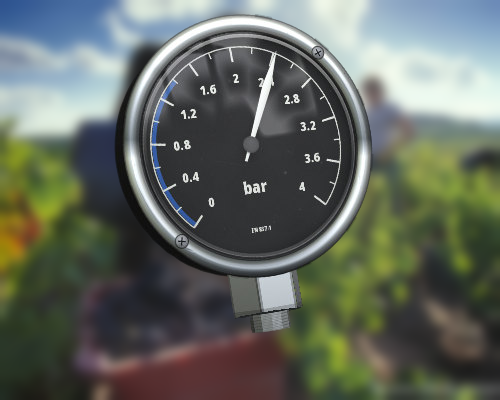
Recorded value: 2.4; bar
